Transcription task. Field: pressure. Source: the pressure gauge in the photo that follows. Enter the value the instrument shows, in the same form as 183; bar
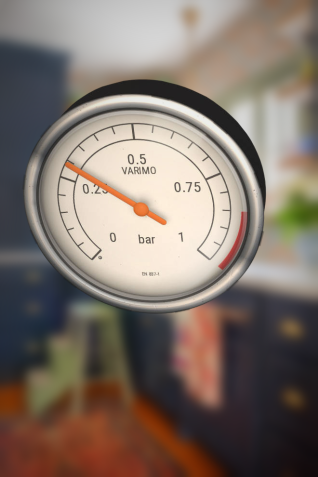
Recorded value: 0.3; bar
